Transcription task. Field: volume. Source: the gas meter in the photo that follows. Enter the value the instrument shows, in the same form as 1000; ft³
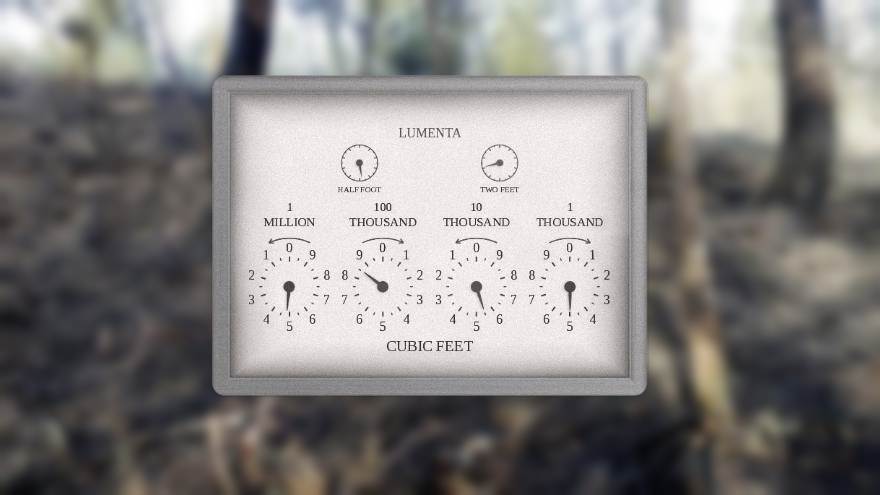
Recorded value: 485500; ft³
